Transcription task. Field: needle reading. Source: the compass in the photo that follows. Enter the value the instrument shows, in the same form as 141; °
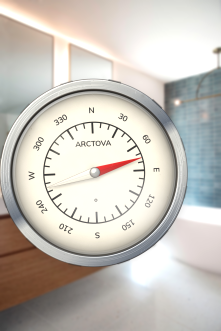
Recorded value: 75; °
